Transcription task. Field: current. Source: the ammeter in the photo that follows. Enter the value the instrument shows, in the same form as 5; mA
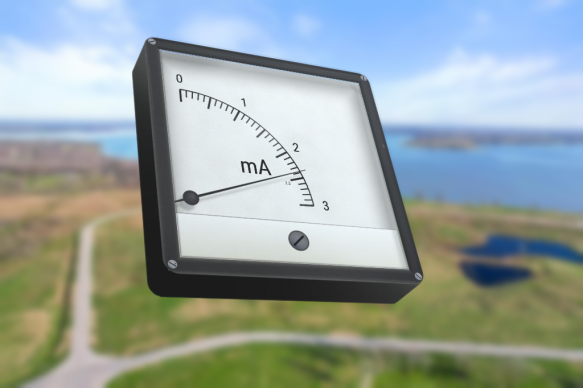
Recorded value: 2.4; mA
